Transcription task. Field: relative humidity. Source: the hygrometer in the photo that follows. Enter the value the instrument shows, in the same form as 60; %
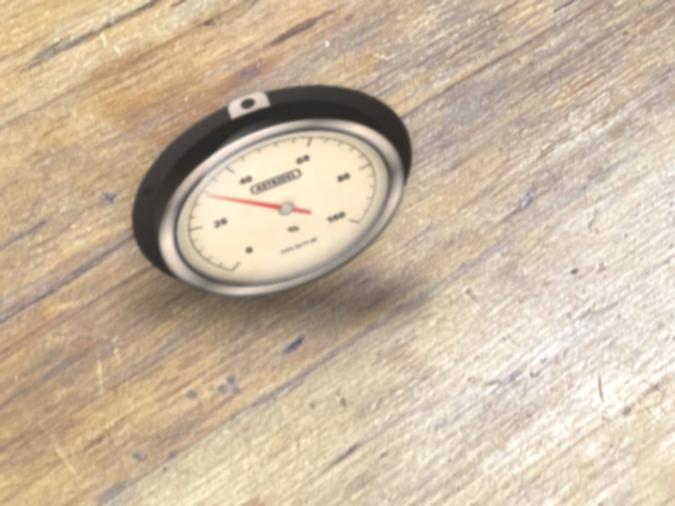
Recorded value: 32; %
